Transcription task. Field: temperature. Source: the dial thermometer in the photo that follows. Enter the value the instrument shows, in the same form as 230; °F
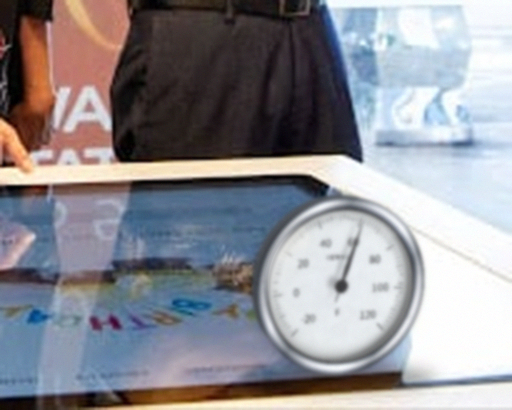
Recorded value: 60; °F
